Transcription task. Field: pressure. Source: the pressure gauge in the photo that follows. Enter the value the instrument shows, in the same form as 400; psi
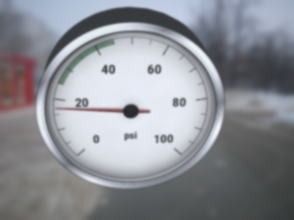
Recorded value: 17.5; psi
